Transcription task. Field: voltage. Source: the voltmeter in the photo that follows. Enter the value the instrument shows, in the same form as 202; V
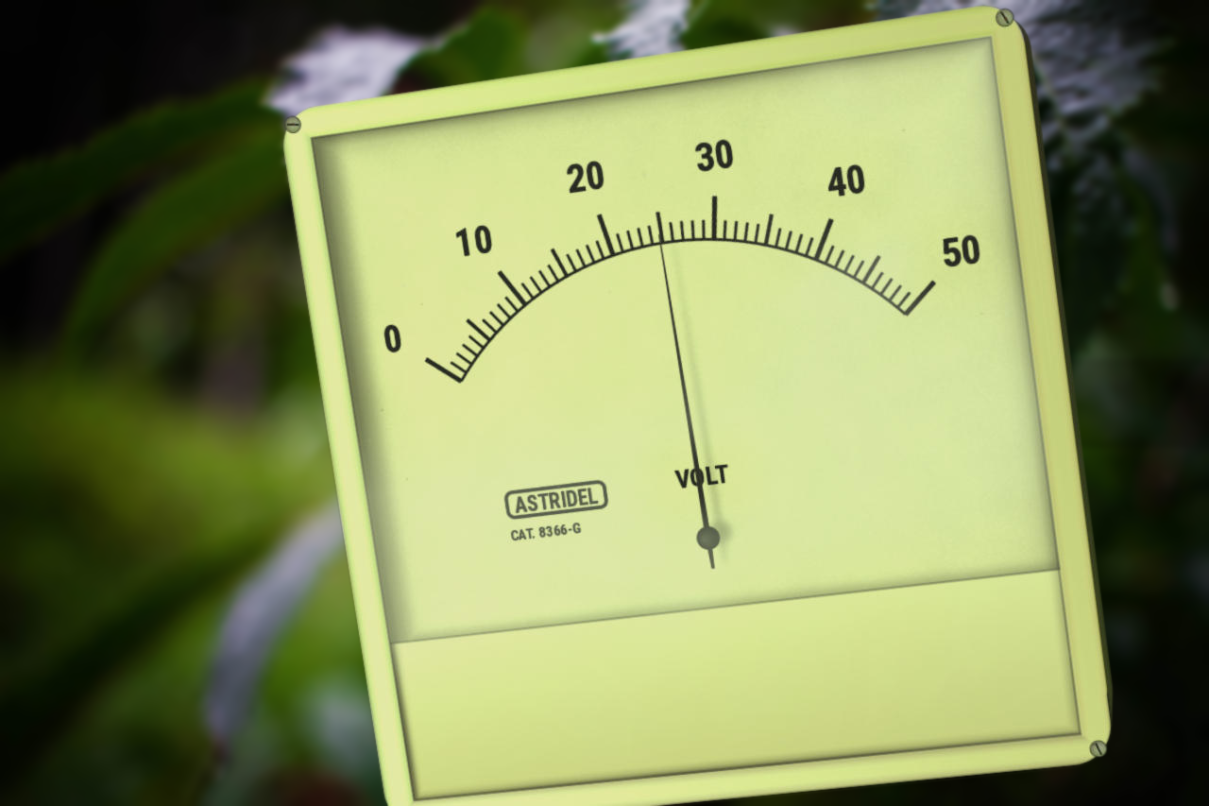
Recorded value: 25; V
